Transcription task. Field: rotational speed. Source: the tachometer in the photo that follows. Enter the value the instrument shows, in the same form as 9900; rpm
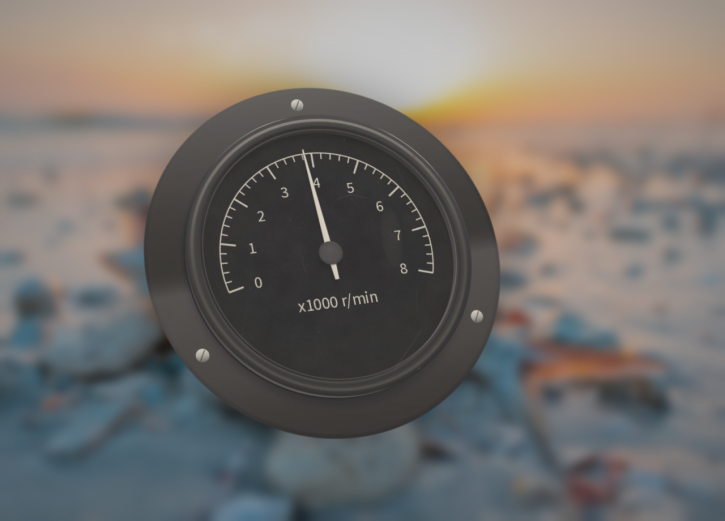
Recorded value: 3800; rpm
